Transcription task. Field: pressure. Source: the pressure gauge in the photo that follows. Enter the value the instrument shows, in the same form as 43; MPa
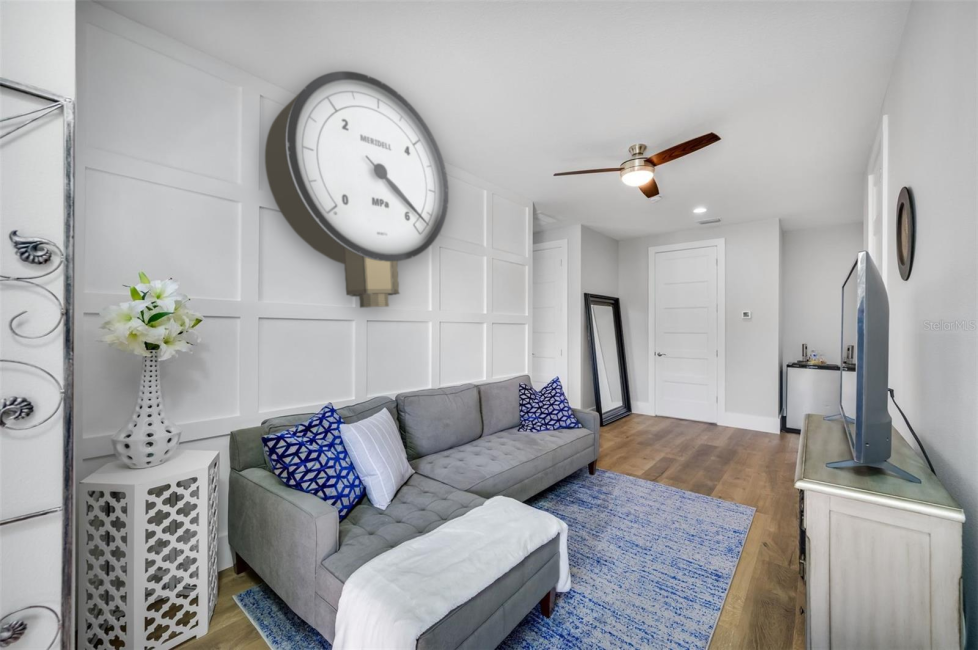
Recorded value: 5.75; MPa
